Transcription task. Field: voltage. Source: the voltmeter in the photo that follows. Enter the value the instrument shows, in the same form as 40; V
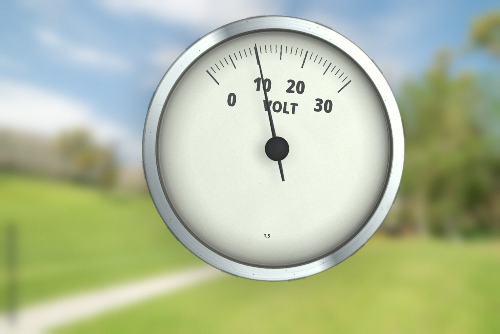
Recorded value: 10; V
